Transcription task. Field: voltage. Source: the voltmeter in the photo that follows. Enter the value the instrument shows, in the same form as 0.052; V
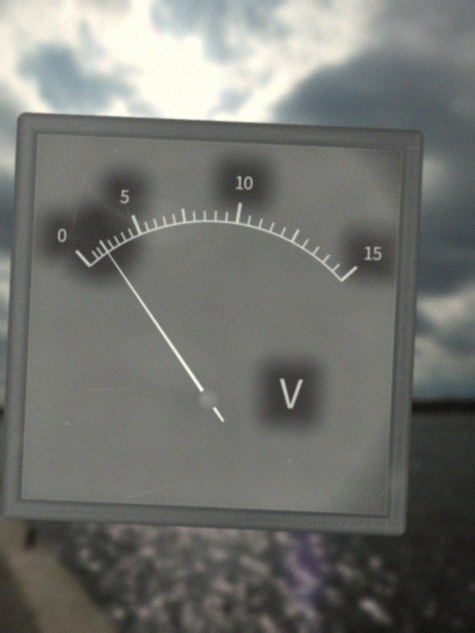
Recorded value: 2.5; V
